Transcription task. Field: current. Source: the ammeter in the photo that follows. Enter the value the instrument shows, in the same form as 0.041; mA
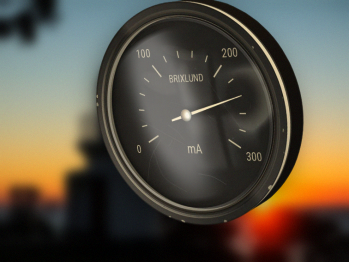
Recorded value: 240; mA
